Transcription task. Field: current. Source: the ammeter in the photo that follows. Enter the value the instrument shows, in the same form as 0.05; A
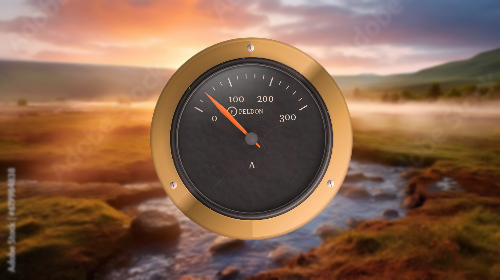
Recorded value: 40; A
